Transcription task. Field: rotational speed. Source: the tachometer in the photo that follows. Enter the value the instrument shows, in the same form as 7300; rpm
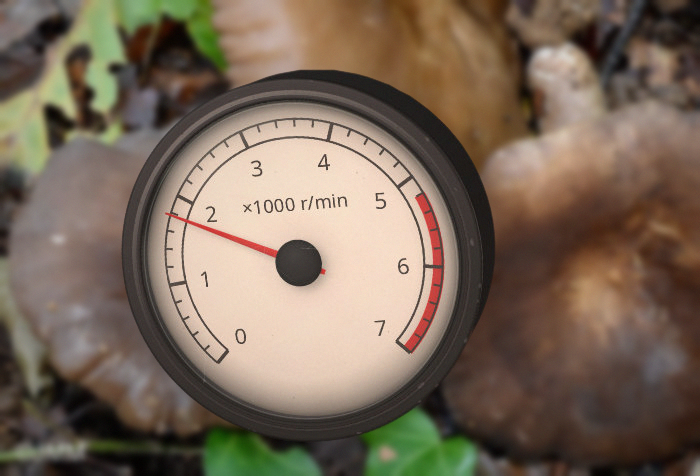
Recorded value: 1800; rpm
